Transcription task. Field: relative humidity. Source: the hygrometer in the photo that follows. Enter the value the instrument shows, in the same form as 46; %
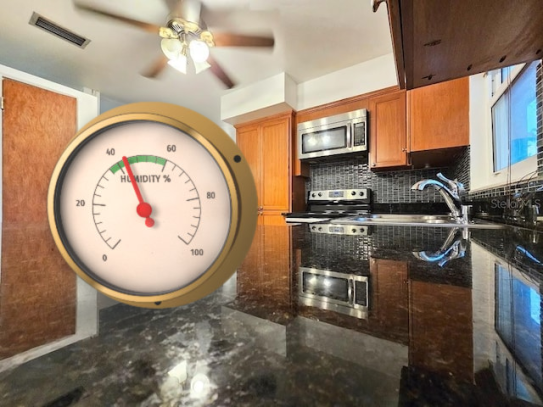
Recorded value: 44; %
